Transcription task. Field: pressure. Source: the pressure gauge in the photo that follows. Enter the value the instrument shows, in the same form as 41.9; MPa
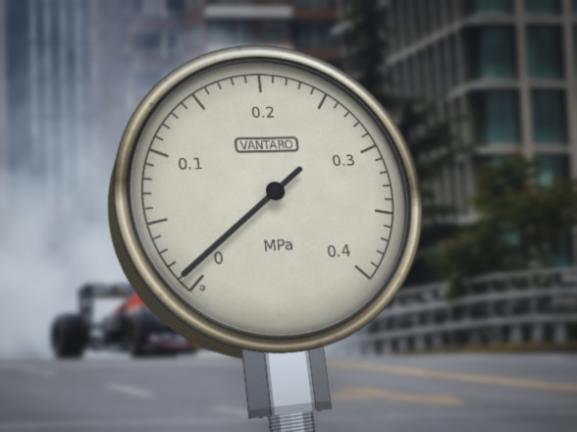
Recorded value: 0.01; MPa
